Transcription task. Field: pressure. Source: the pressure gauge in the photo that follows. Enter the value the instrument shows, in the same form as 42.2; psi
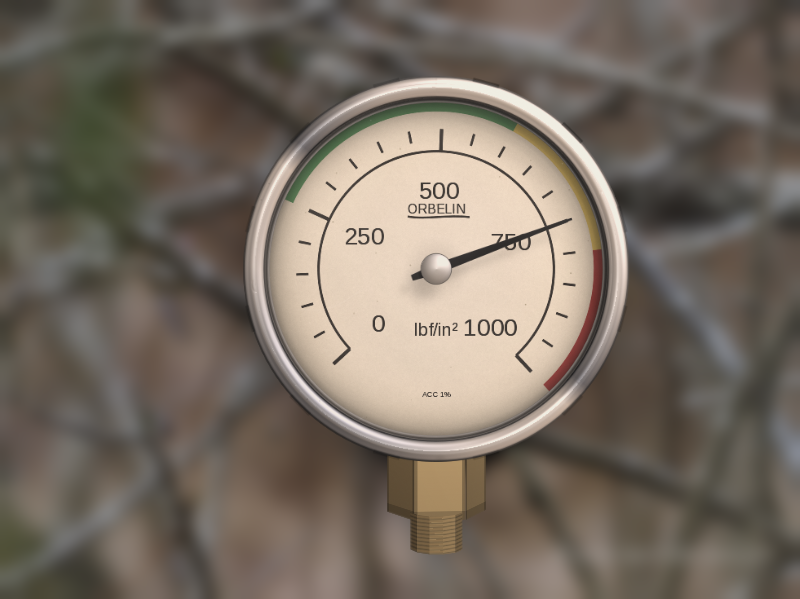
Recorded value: 750; psi
